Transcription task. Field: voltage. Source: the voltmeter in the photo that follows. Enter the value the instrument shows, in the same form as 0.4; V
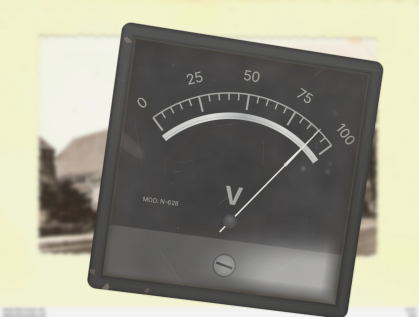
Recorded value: 90; V
